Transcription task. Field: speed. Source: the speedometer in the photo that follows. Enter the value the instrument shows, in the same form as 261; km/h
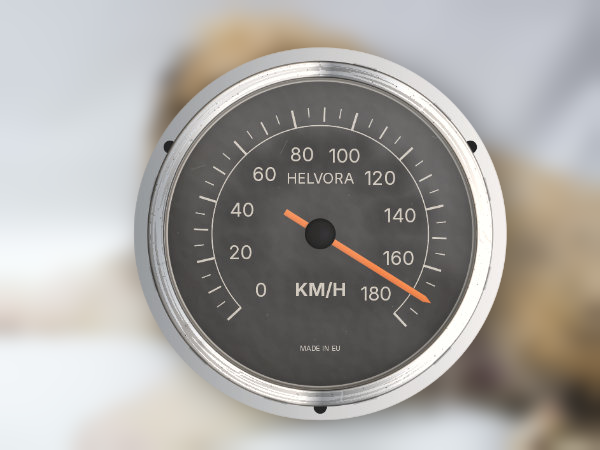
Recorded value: 170; km/h
